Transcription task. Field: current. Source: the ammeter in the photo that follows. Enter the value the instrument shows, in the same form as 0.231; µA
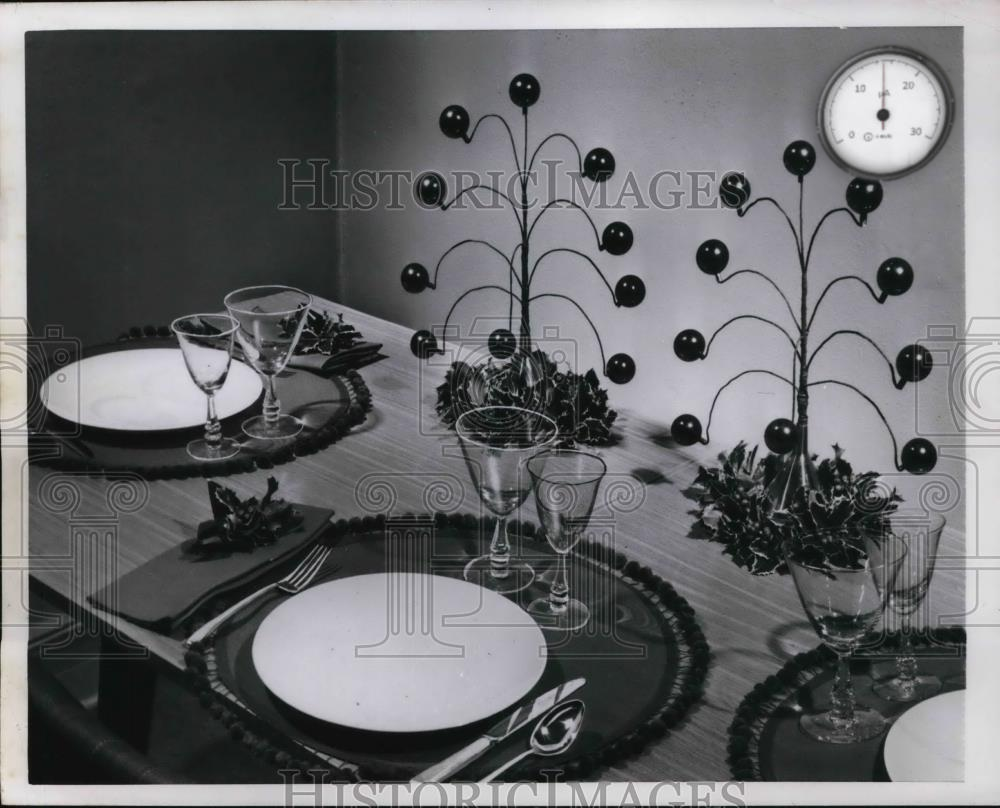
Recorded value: 15; µA
